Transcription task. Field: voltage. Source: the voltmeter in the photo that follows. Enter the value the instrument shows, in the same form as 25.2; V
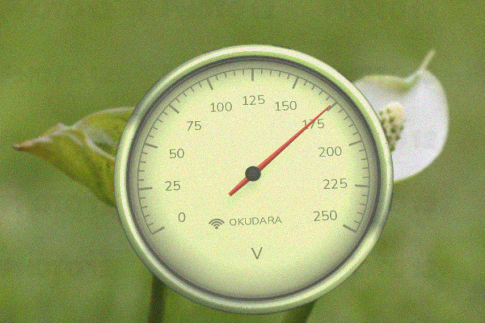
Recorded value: 175; V
